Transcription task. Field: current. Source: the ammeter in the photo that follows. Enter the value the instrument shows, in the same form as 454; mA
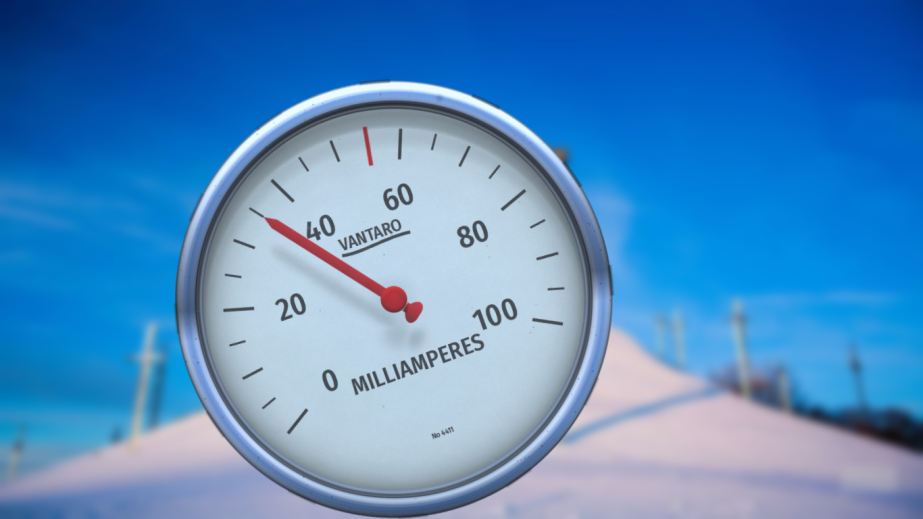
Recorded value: 35; mA
